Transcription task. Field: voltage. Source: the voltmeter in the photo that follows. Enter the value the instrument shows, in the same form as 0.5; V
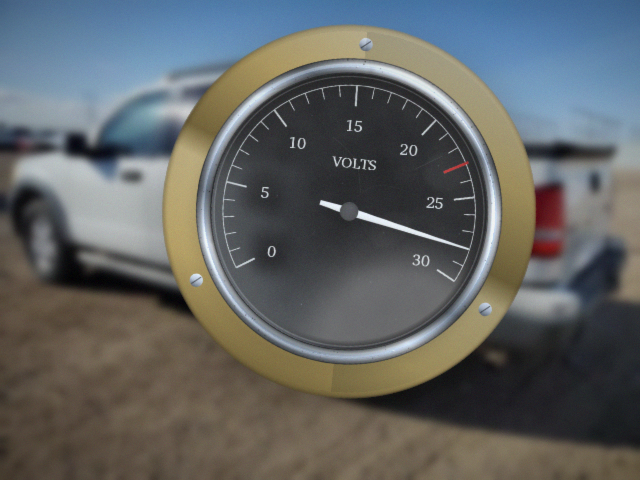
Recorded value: 28; V
